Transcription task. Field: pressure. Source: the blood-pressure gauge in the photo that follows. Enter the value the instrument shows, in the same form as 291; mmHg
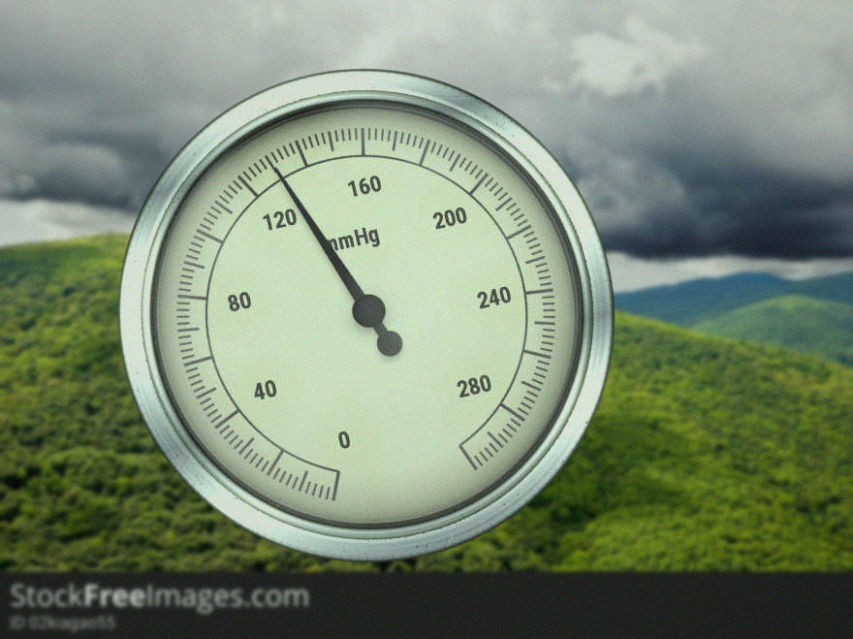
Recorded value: 130; mmHg
